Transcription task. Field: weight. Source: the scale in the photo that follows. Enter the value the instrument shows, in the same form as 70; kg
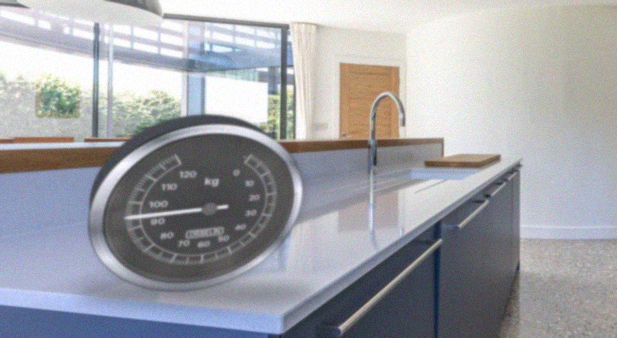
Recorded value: 95; kg
